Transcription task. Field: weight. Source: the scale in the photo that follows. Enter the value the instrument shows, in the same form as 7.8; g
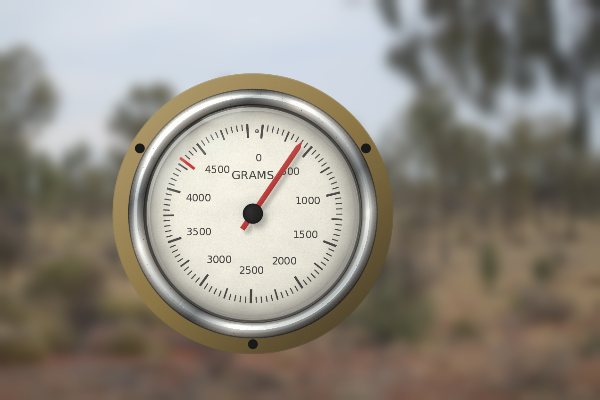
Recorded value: 400; g
